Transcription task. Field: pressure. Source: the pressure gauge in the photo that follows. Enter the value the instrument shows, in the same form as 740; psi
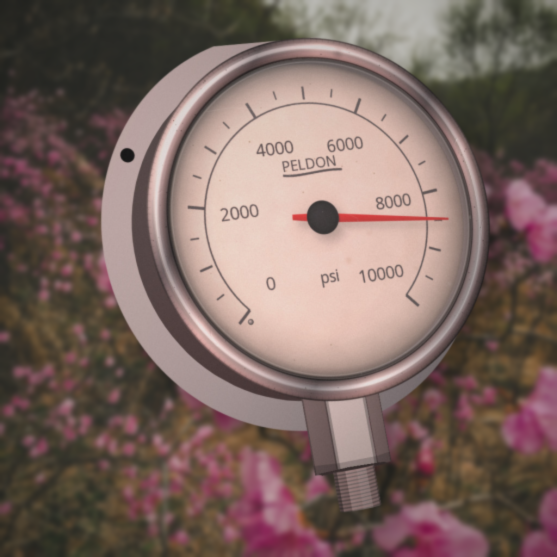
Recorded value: 8500; psi
